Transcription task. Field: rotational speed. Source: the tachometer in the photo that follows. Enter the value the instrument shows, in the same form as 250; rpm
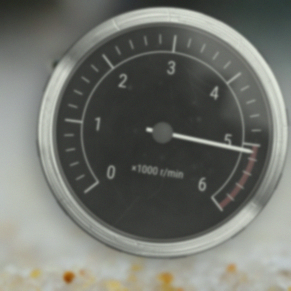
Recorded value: 5100; rpm
